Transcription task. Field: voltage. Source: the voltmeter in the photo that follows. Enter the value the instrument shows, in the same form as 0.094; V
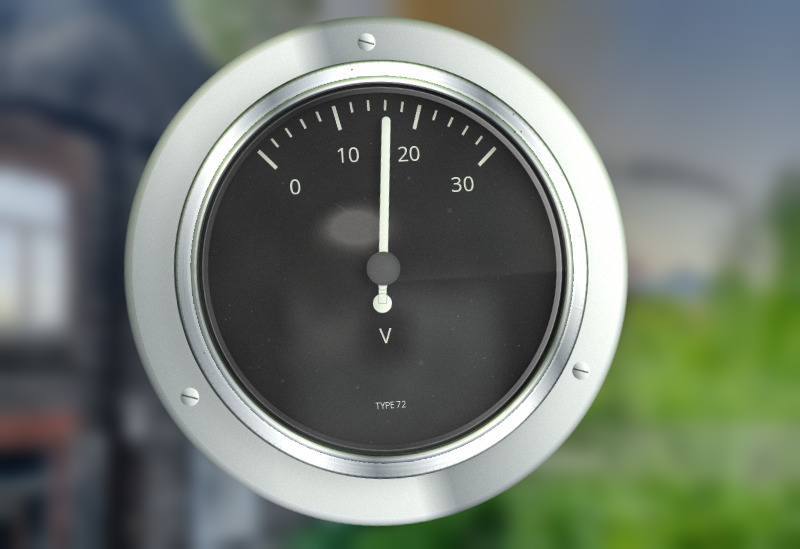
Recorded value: 16; V
